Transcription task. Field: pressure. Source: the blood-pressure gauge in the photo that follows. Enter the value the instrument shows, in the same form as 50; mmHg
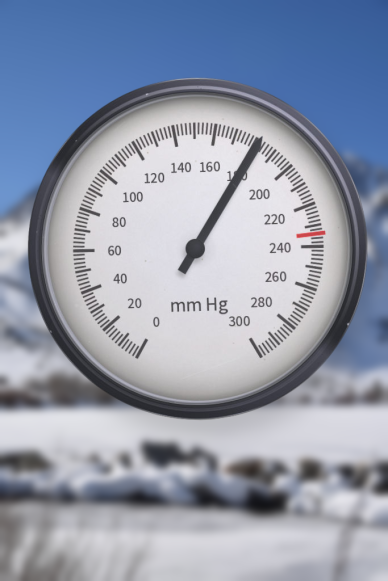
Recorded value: 182; mmHg
